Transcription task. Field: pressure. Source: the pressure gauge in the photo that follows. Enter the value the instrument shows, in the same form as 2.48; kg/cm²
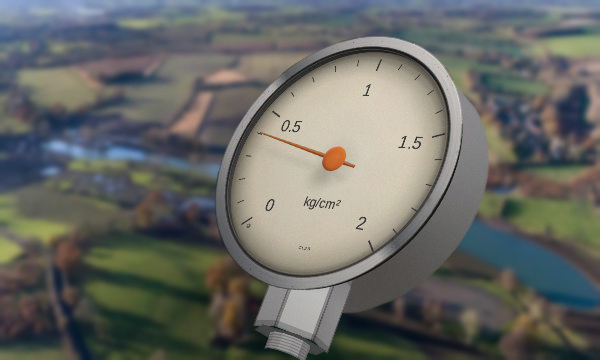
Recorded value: 0.4; kg/cm²
